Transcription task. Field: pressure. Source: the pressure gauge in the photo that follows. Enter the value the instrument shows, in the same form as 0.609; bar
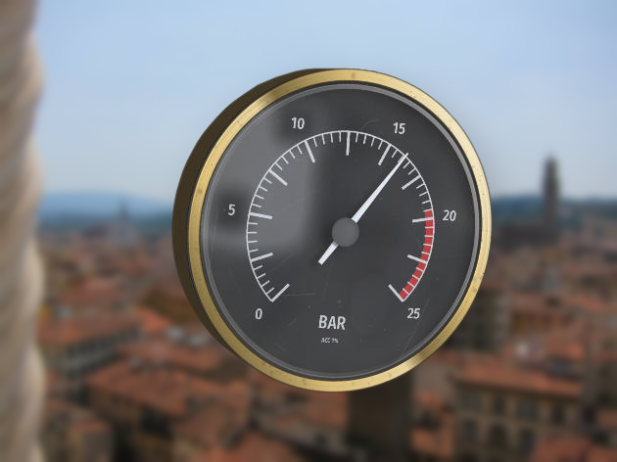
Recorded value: 16; bar
